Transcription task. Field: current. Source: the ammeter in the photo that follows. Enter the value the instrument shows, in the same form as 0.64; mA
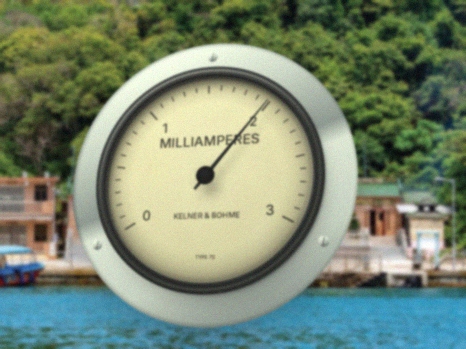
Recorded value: 2; mA
